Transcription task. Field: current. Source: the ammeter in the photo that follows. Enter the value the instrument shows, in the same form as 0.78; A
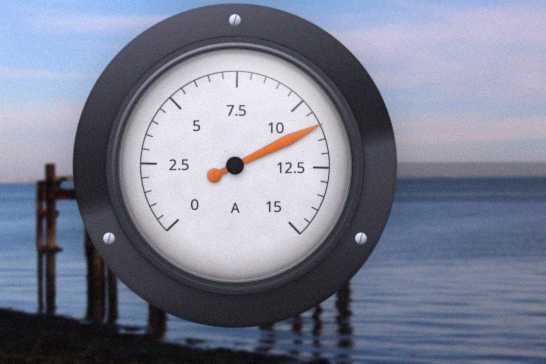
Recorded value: 11; A
